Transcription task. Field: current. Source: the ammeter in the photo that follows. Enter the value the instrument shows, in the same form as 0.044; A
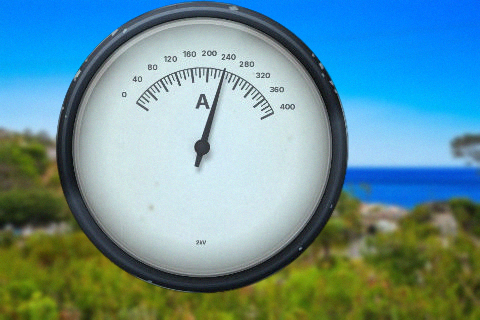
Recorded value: 240; A
